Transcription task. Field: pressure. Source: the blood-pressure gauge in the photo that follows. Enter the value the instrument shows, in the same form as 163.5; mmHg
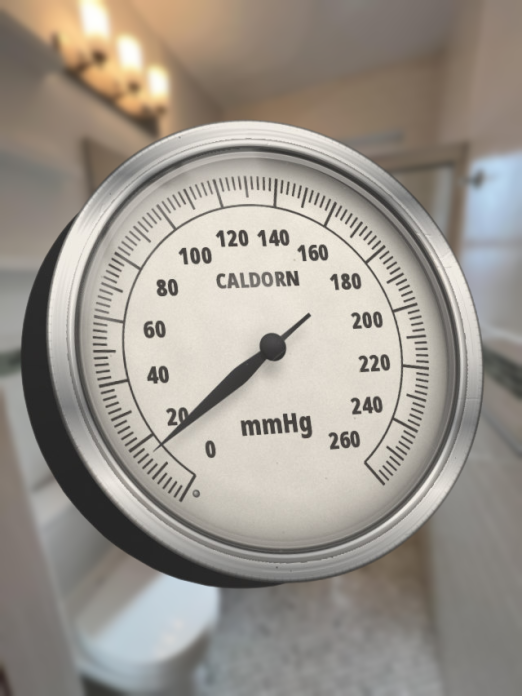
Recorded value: 16; mmHg
